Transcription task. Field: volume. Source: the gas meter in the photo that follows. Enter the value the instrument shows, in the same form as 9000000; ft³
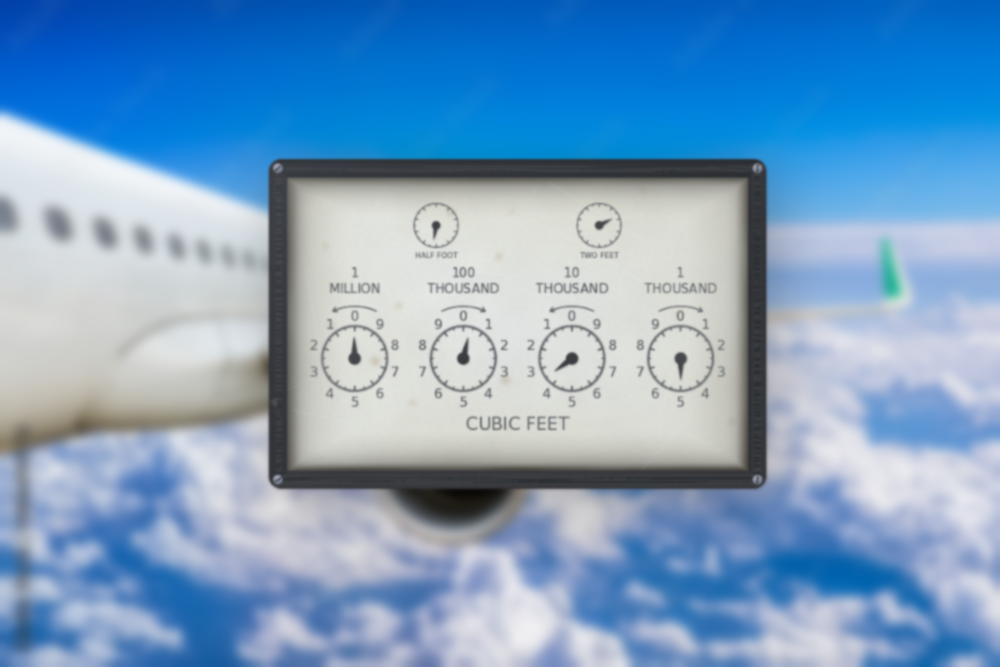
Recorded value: 3500; ft³
